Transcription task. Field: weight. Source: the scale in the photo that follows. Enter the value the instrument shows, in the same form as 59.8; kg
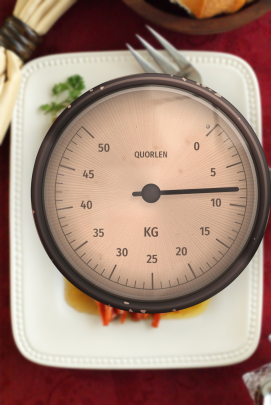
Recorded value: 8; kg
